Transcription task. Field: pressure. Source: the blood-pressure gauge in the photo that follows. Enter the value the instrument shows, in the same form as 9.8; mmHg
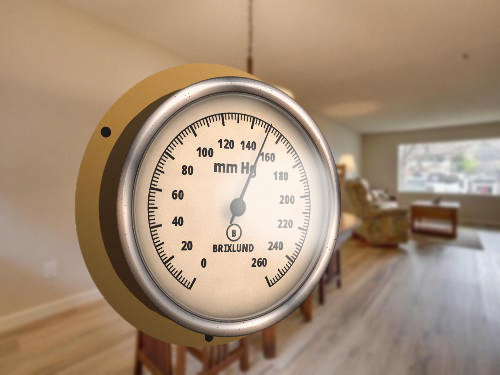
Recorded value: 150; mmHg
